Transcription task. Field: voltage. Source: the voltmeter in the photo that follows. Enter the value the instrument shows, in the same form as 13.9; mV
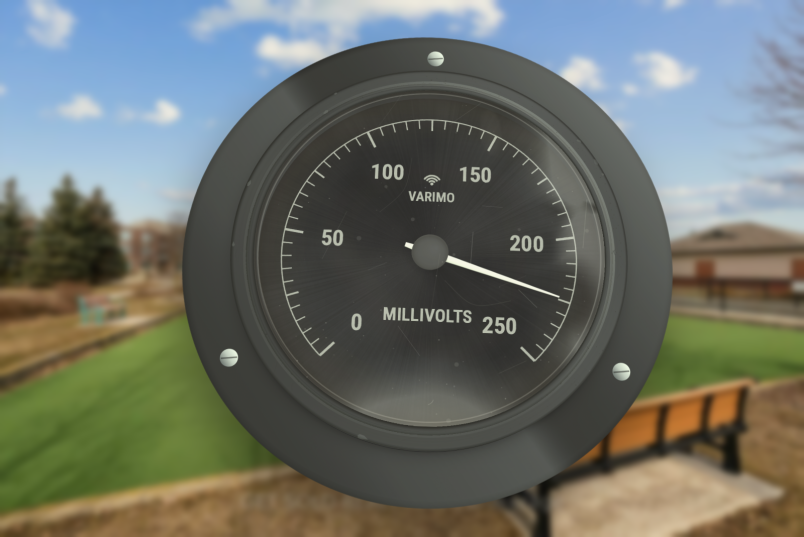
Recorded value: 225; mV
